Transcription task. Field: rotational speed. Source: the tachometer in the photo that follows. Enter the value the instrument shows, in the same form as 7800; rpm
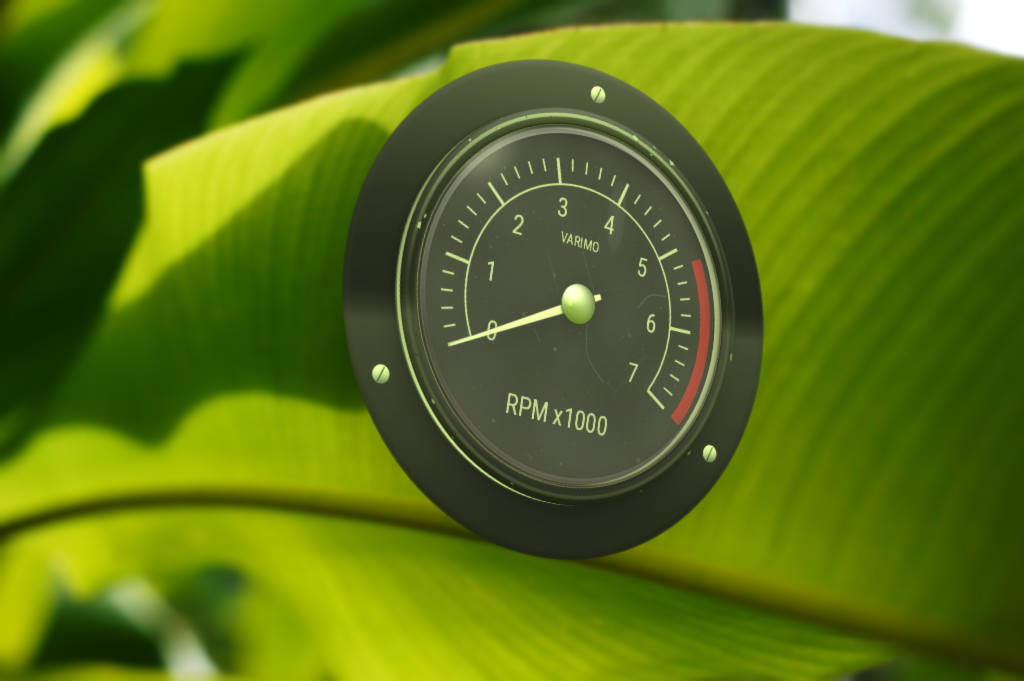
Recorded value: 0; rpm
